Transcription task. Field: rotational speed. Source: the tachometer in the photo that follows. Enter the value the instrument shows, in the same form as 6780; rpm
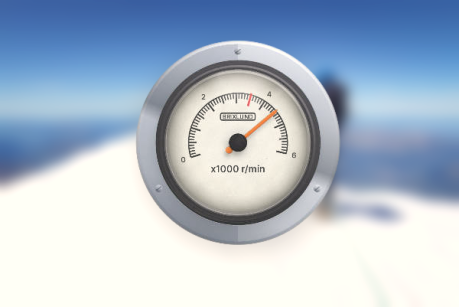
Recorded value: 4500; rpm
